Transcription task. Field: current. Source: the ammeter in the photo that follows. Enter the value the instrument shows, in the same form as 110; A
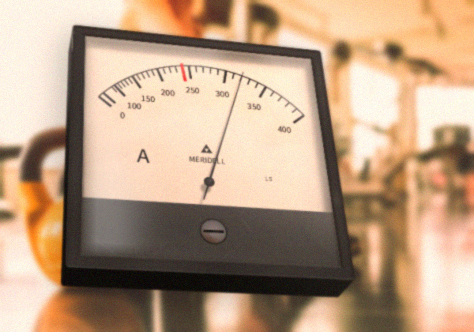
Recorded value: 320; A
